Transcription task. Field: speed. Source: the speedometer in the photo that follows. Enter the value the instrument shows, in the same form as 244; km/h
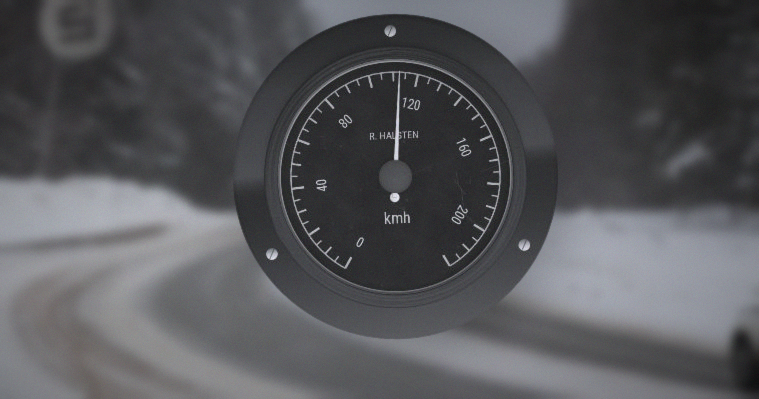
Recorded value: 112.5; km/h
